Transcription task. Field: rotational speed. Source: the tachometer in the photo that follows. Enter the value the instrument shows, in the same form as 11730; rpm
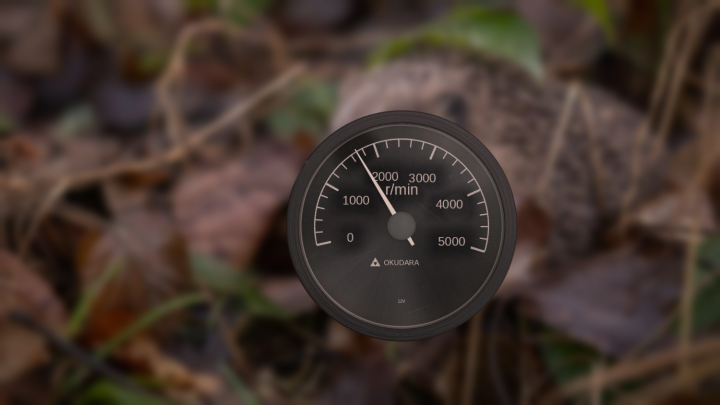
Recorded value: 1700; rpm
